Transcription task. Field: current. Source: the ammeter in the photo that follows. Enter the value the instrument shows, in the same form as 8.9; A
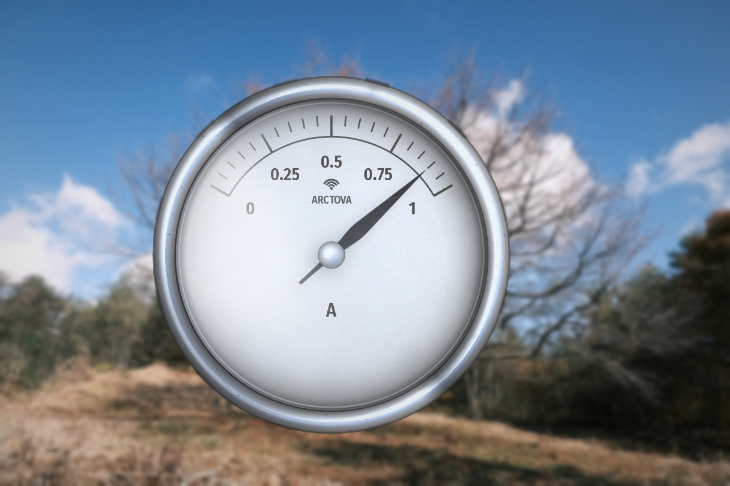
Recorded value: 0.9; A
